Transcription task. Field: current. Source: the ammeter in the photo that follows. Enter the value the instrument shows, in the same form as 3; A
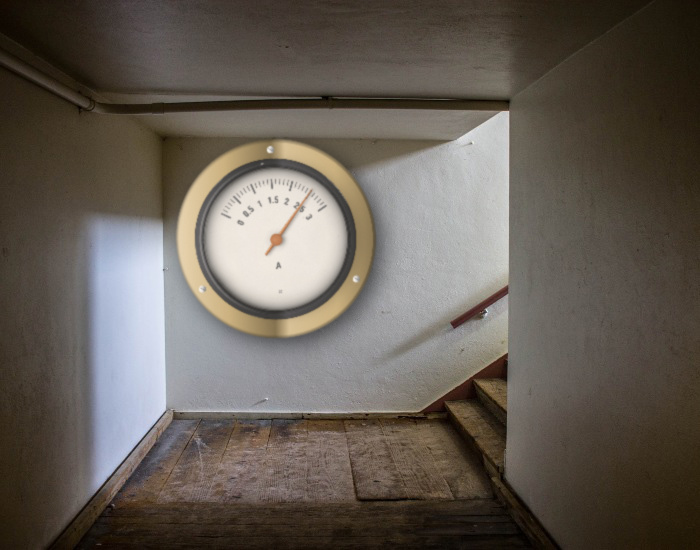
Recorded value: 2.5; A
